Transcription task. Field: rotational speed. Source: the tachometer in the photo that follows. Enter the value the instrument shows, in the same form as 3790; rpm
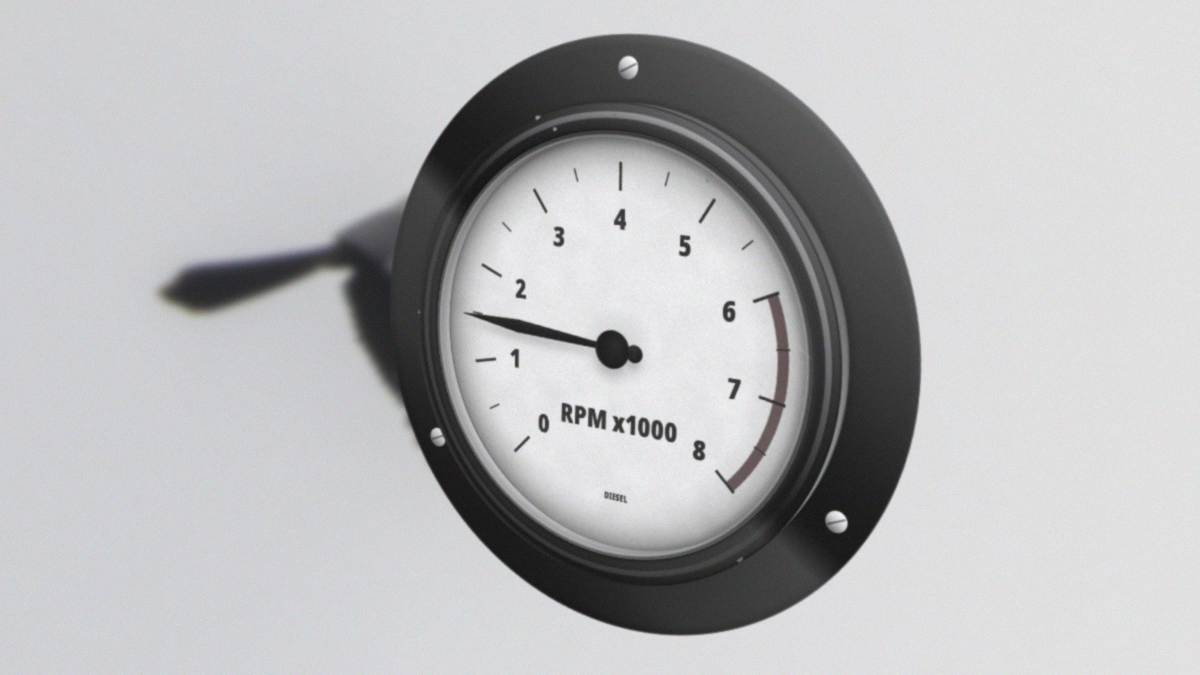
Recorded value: 1500; rpm
